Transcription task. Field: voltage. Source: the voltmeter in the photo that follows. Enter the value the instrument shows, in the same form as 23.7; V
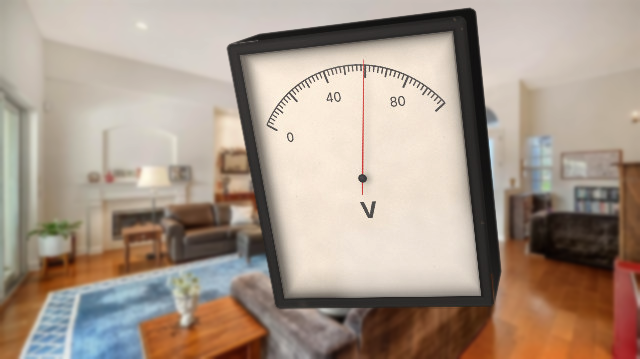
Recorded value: 60; V
